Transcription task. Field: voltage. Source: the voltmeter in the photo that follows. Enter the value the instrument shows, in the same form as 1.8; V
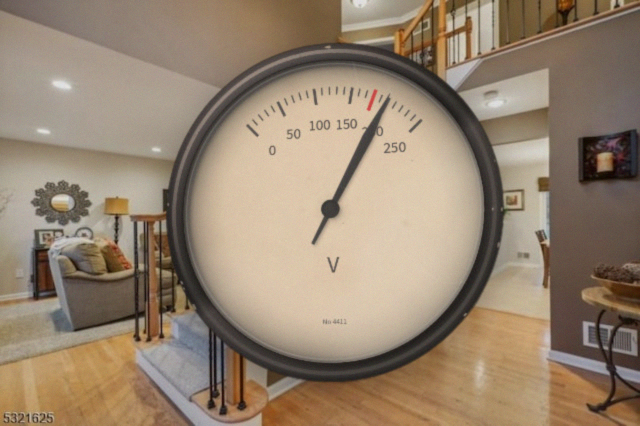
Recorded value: 200; V
